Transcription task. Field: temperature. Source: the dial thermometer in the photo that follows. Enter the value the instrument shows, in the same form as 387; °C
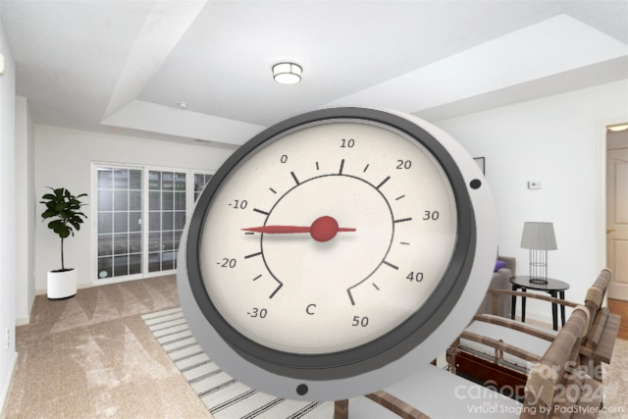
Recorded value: -15; °C
